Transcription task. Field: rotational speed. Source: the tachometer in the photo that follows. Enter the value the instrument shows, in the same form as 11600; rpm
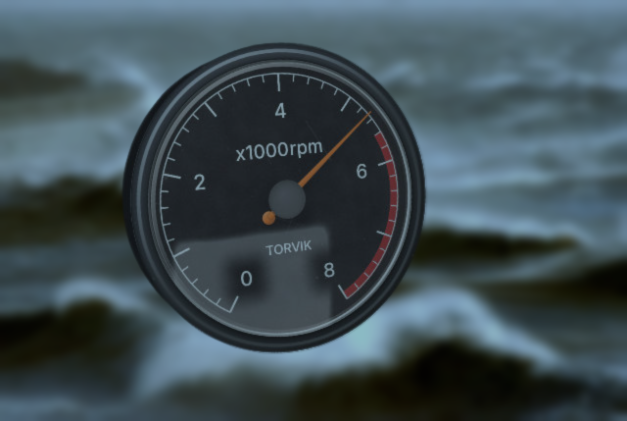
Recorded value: 5300; rpm
